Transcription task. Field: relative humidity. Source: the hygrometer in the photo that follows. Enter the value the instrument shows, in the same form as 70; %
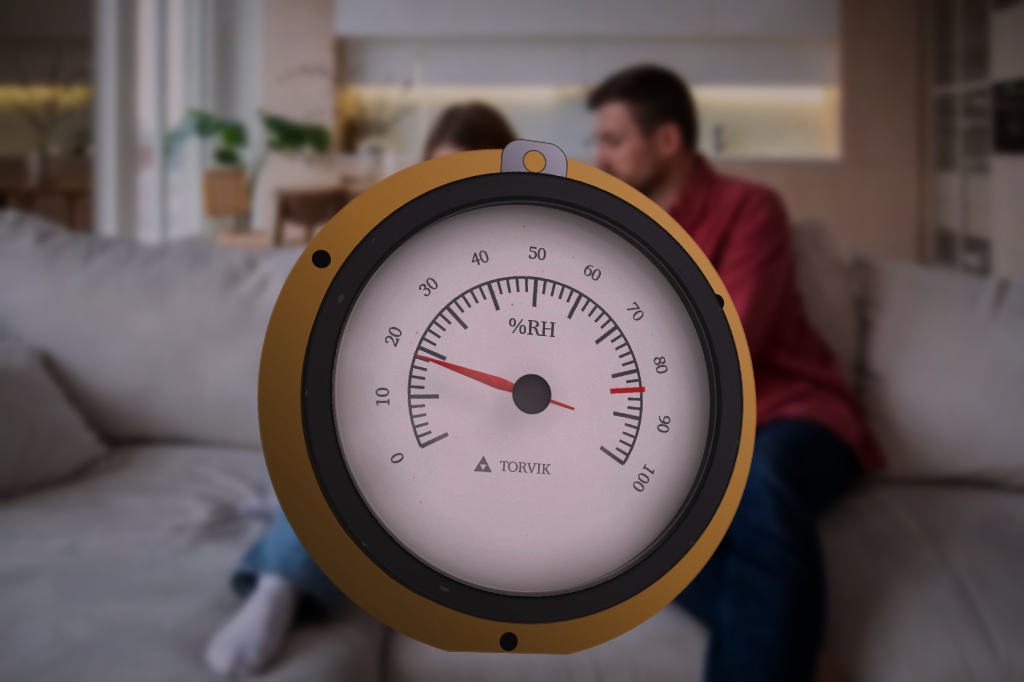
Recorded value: 18; %
